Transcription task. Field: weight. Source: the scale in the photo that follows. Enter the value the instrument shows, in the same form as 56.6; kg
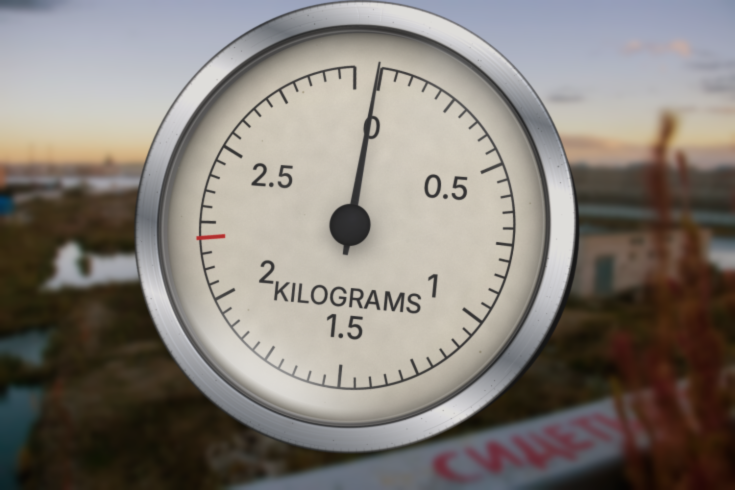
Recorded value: 0; kg
